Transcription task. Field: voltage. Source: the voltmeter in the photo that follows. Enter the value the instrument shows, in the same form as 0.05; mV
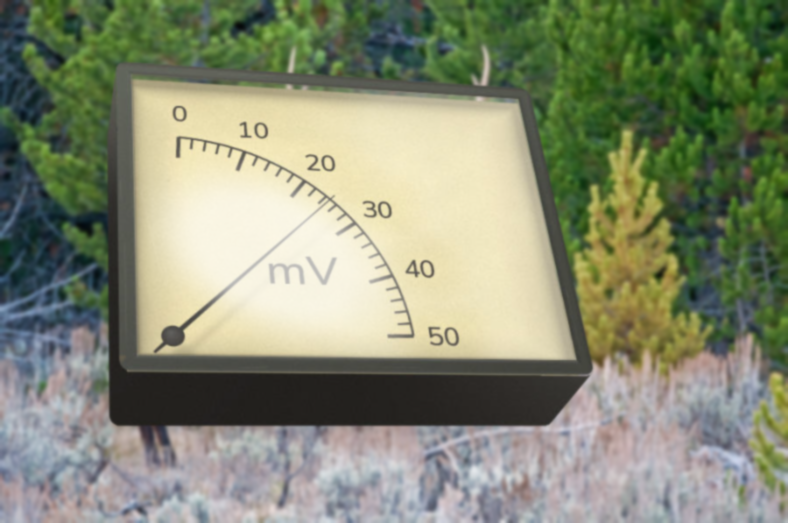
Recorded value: 25; mV
